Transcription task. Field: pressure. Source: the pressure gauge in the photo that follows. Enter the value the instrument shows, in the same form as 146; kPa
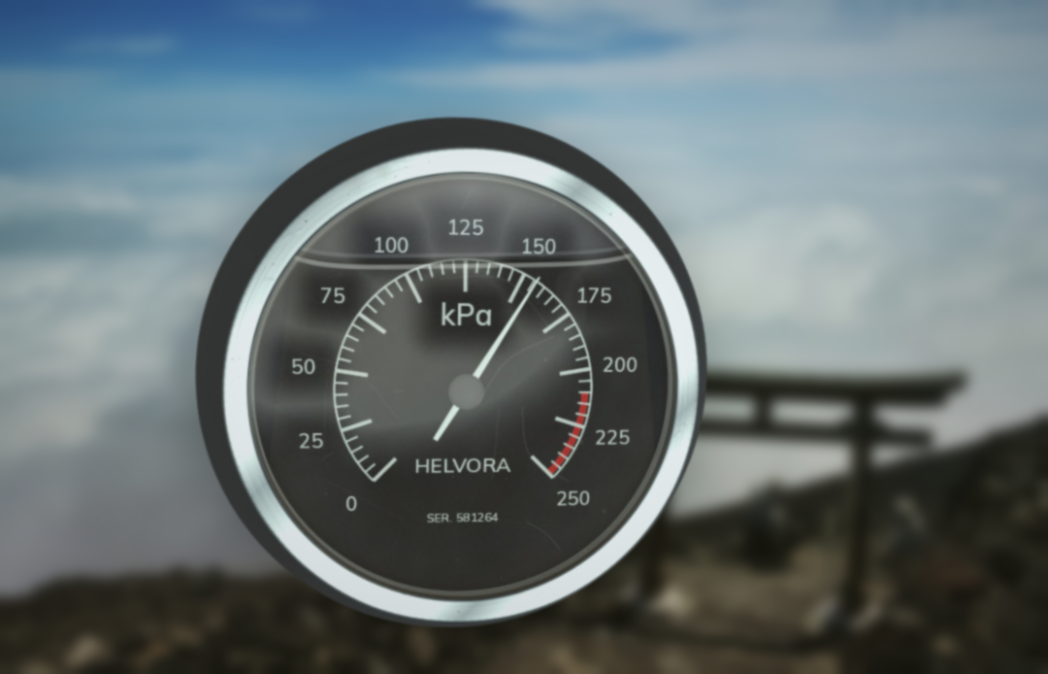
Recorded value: 155; kPa
